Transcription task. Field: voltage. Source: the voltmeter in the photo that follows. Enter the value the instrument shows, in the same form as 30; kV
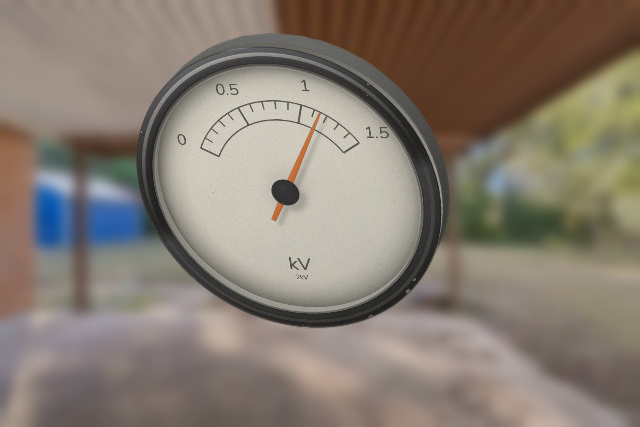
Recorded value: 1.15; kV
